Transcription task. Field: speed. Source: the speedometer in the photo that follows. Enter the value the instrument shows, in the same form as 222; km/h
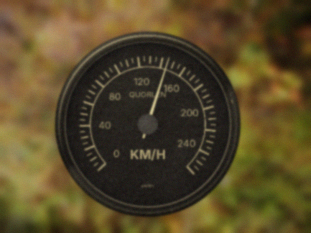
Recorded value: 145; km/h
